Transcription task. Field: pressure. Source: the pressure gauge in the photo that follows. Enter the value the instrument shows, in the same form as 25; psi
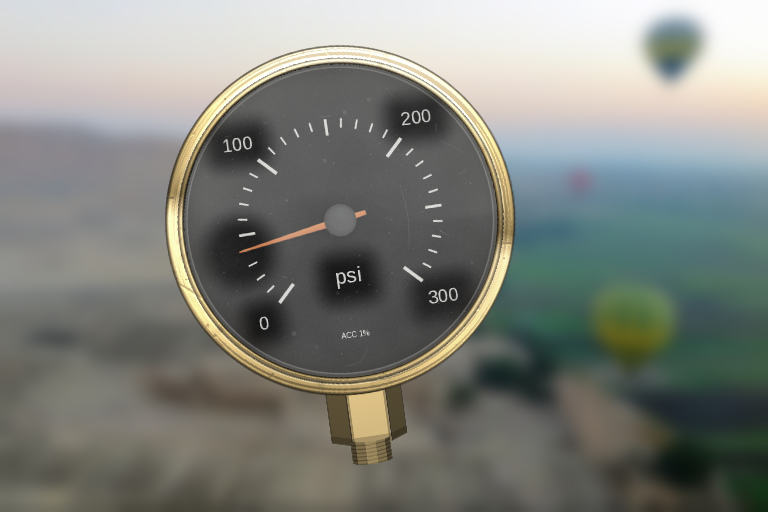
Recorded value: 40; psi
